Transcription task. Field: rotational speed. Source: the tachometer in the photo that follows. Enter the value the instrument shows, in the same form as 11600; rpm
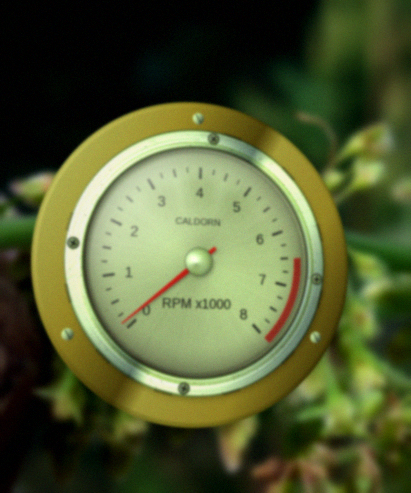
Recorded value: 125; rpm
